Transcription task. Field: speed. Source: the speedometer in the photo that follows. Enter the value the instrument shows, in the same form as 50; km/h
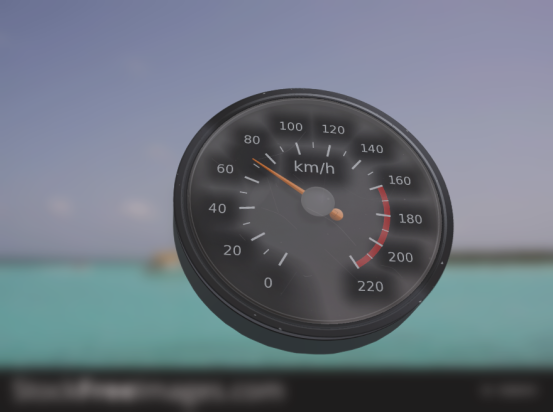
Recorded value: 70; km/h
